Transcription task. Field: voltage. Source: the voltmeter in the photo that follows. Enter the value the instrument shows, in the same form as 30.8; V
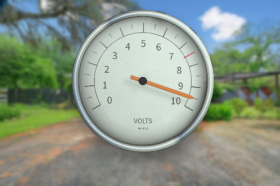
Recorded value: 9.5; V
